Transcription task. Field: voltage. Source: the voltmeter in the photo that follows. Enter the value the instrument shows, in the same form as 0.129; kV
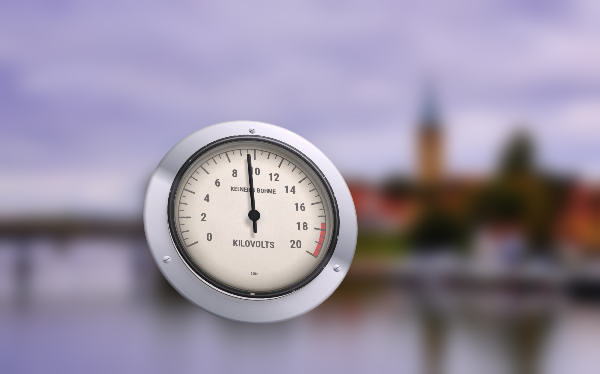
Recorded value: 9.5; kV
